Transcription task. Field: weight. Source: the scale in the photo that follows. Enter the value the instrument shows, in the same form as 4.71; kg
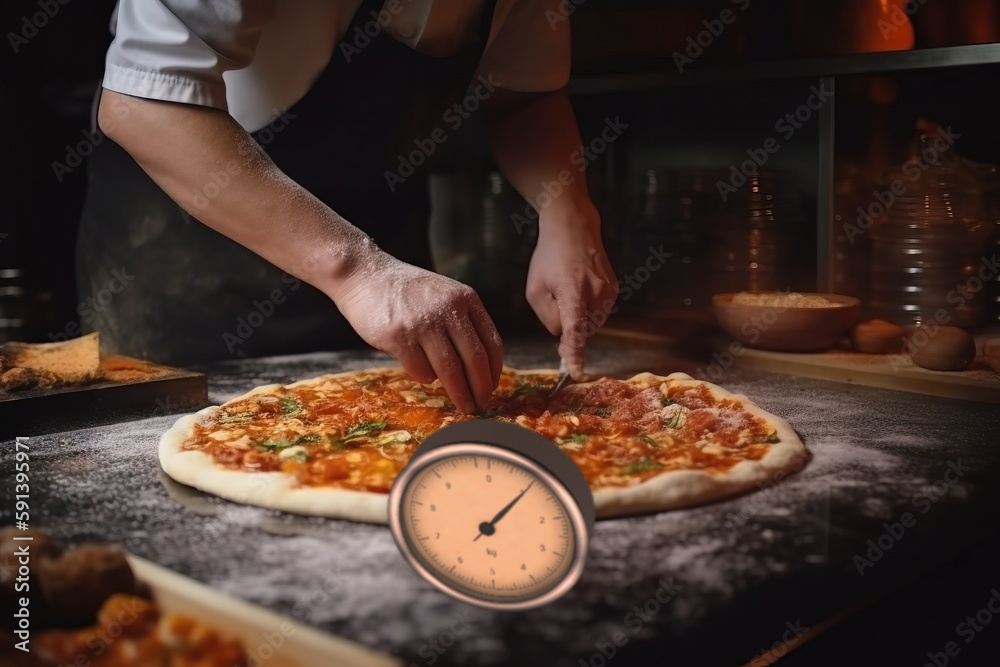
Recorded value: 1; kg
